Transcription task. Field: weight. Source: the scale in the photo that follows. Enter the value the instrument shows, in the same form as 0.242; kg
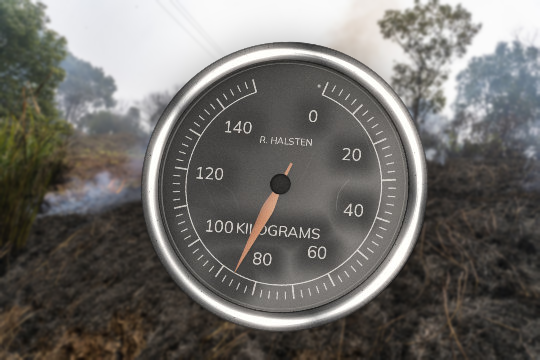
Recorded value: 86; kg
